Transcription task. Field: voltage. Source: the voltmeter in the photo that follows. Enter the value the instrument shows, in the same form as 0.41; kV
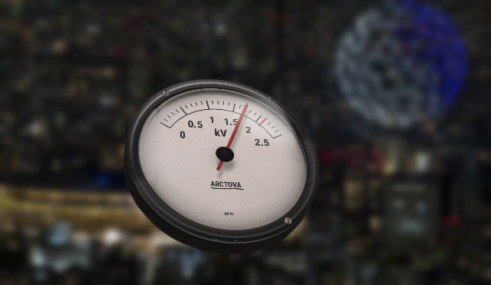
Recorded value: 1.7; kV
